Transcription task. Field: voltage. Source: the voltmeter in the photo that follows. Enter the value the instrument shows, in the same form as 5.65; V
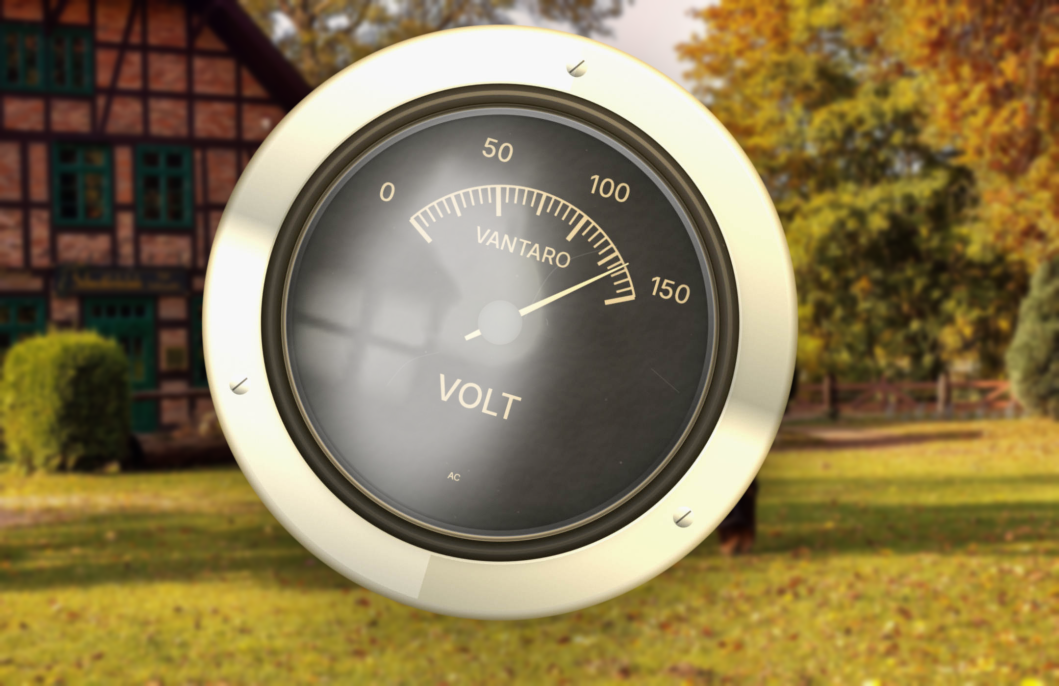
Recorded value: 132.5; V
